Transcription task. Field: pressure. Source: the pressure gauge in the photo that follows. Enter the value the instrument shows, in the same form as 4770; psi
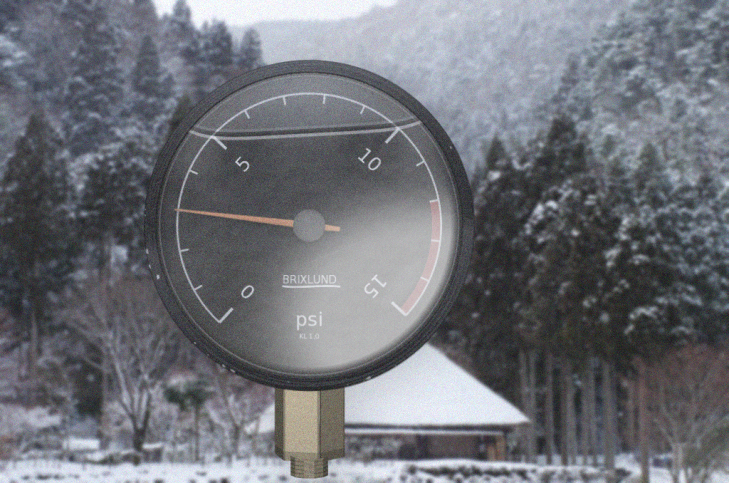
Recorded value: 3; psi
